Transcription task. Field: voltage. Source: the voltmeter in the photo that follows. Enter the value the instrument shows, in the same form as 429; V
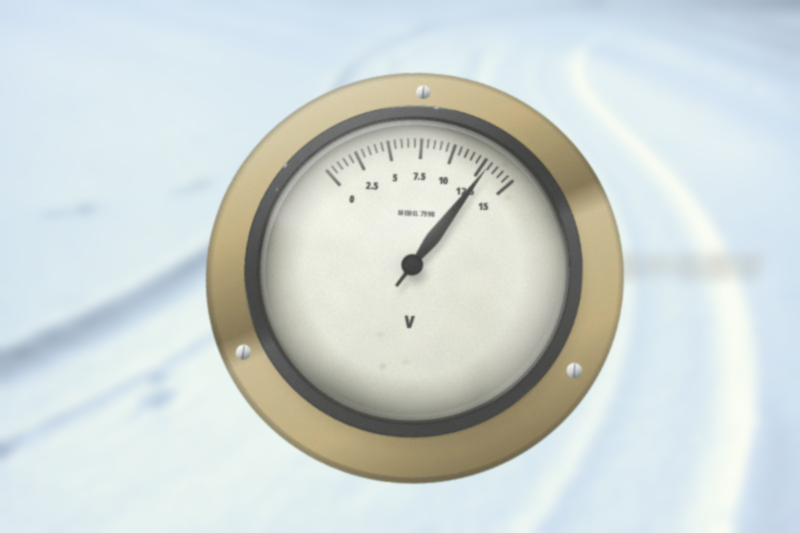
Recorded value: 13; V
